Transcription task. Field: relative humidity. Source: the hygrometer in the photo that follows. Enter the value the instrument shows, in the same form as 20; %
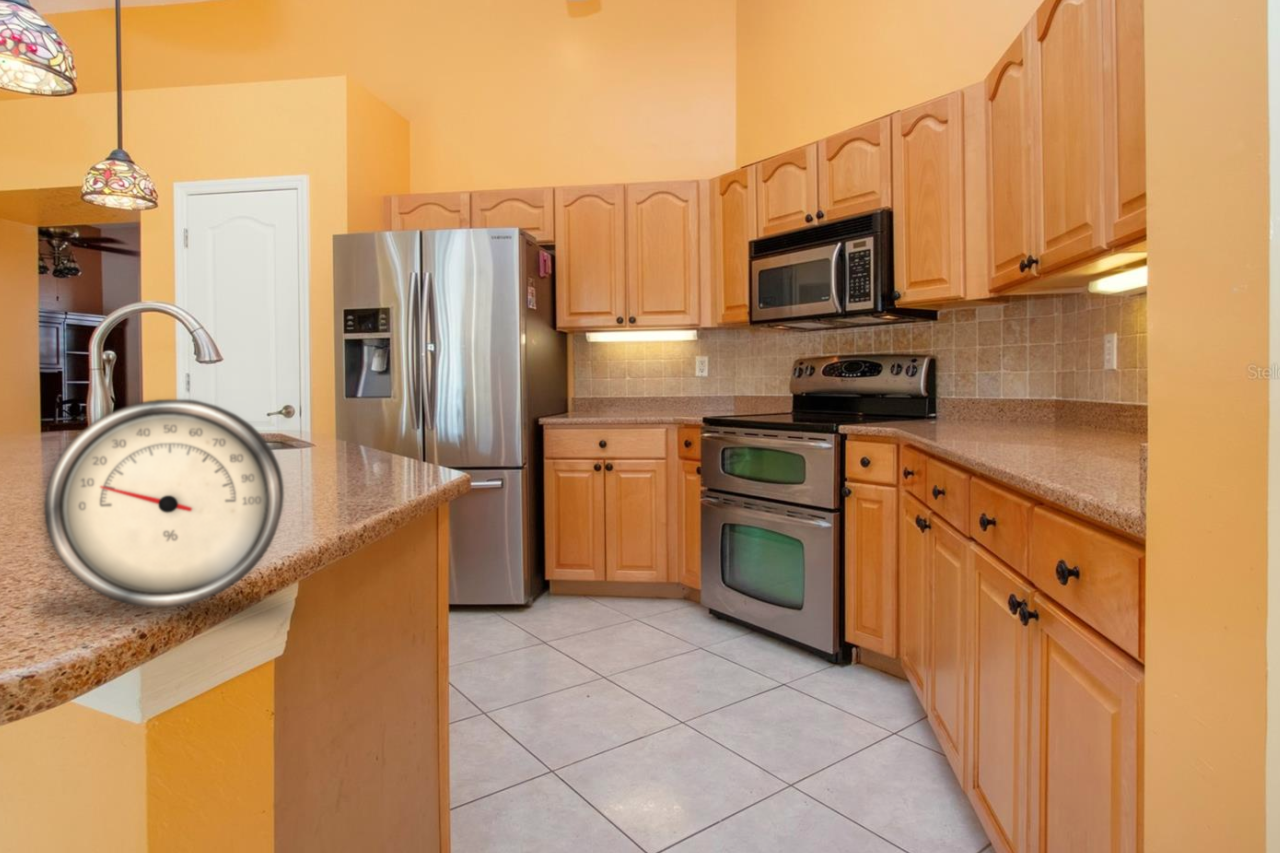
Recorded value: 10; %
